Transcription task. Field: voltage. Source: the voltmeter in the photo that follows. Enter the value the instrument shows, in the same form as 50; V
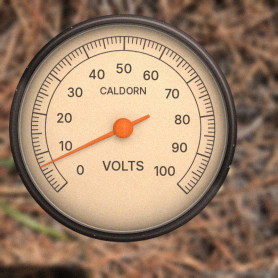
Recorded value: 7; V
